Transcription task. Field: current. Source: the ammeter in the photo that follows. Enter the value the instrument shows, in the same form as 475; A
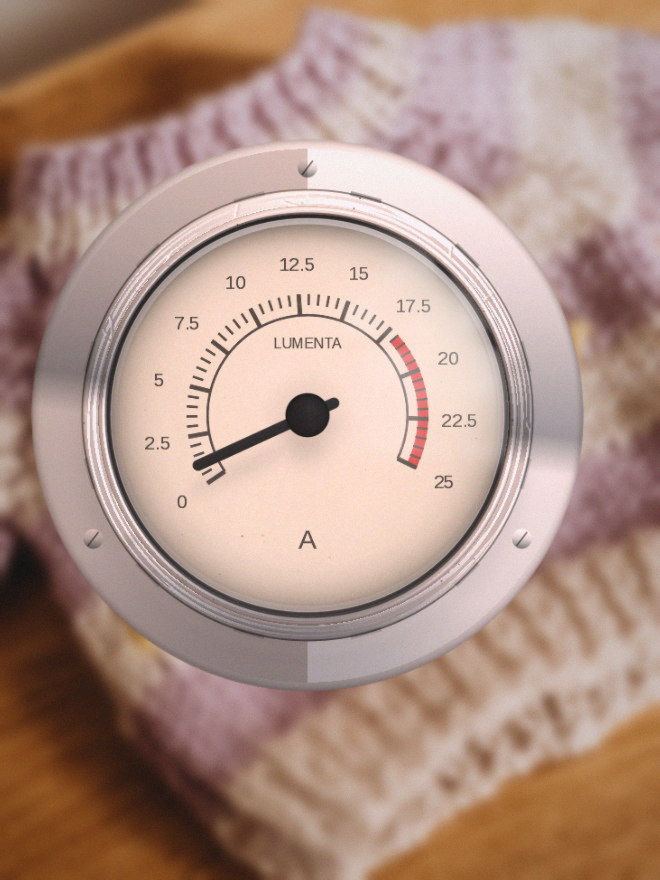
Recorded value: 1; A
